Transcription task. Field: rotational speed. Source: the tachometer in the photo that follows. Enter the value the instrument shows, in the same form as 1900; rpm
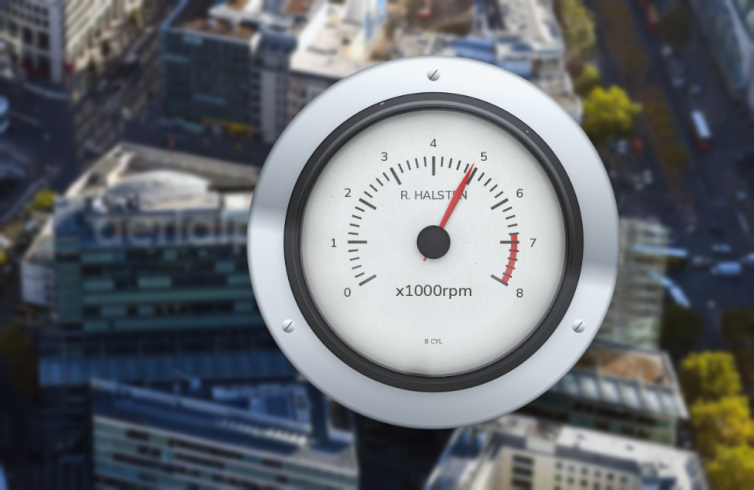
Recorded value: 4900; rpm
